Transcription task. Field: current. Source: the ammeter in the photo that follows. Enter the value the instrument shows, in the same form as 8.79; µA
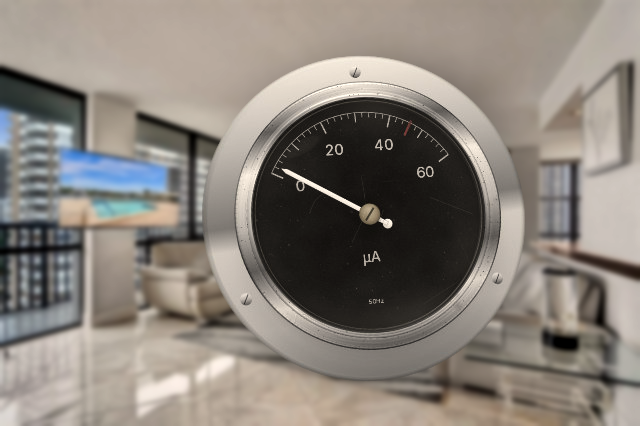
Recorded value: 2; µA
